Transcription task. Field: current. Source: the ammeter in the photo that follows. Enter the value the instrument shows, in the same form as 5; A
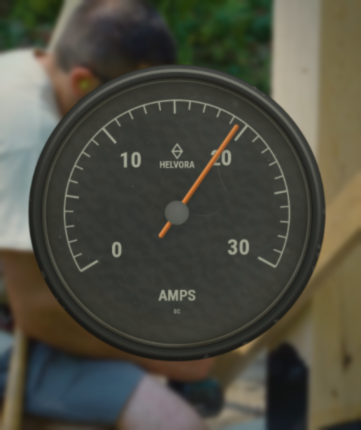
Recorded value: 19.5; A
